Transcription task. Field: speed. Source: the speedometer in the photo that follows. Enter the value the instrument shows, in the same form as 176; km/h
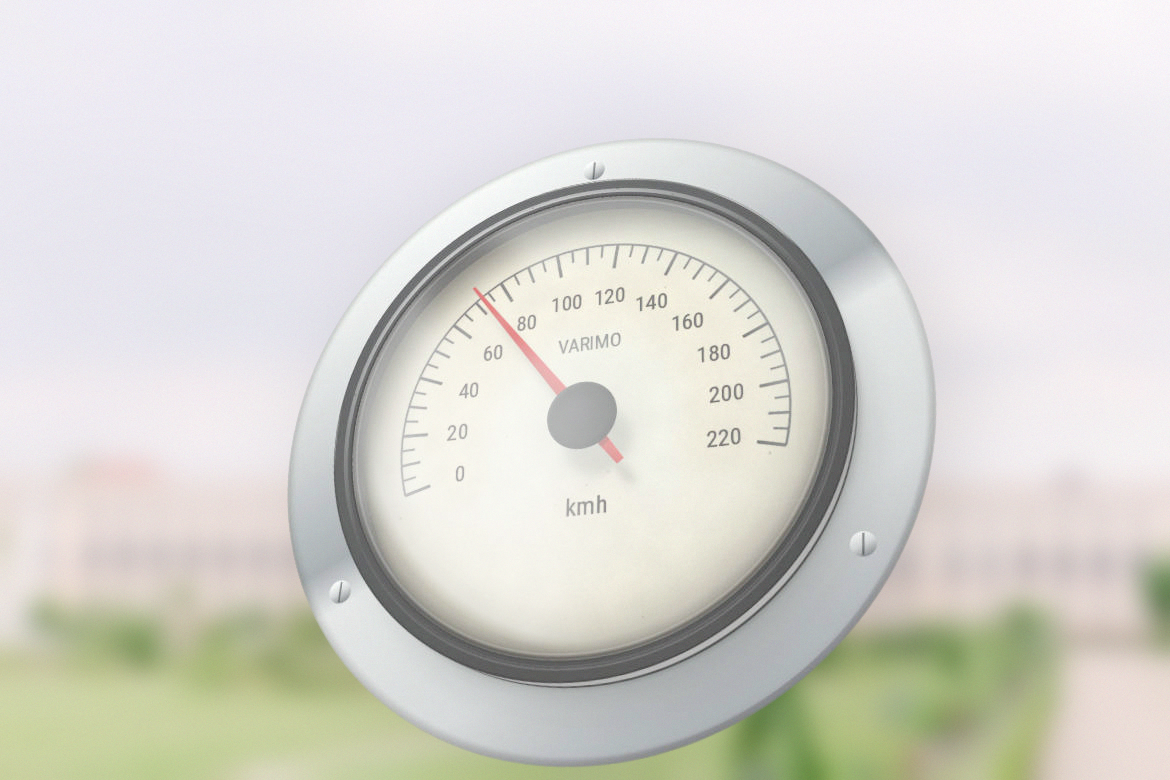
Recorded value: 72.5; km/h
